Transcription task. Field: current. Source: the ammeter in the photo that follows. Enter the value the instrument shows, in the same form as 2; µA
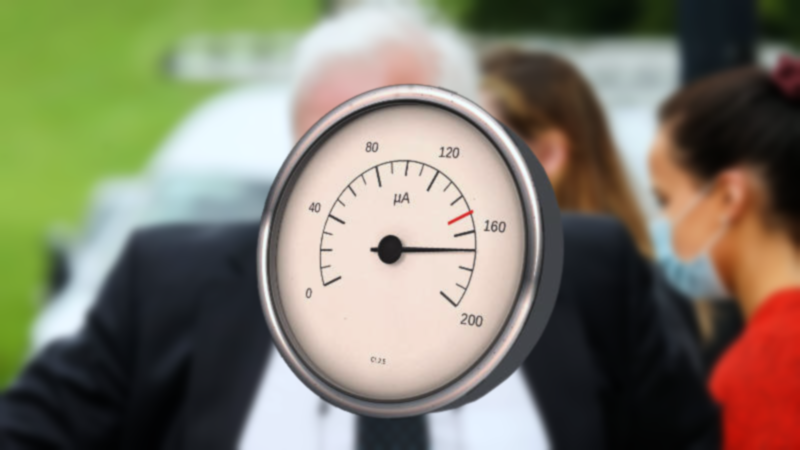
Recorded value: 170; µA
